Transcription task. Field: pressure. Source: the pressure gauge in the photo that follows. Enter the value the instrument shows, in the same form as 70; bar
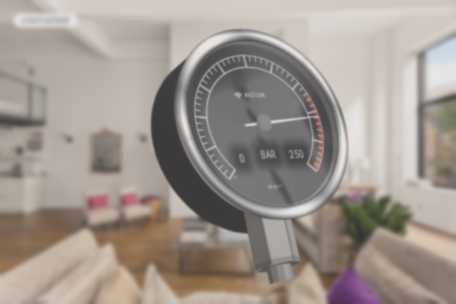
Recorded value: 205; bar
